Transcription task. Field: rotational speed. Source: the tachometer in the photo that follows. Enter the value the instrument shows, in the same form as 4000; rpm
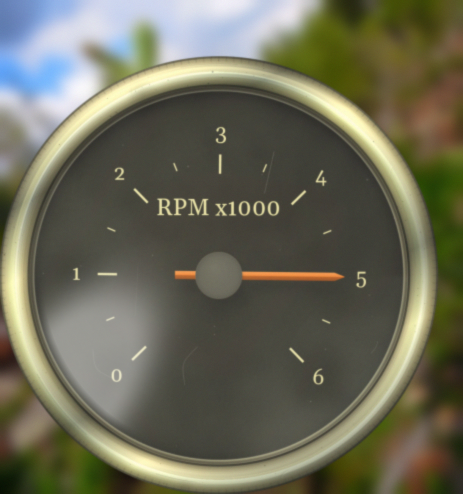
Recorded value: 5000; rpm
